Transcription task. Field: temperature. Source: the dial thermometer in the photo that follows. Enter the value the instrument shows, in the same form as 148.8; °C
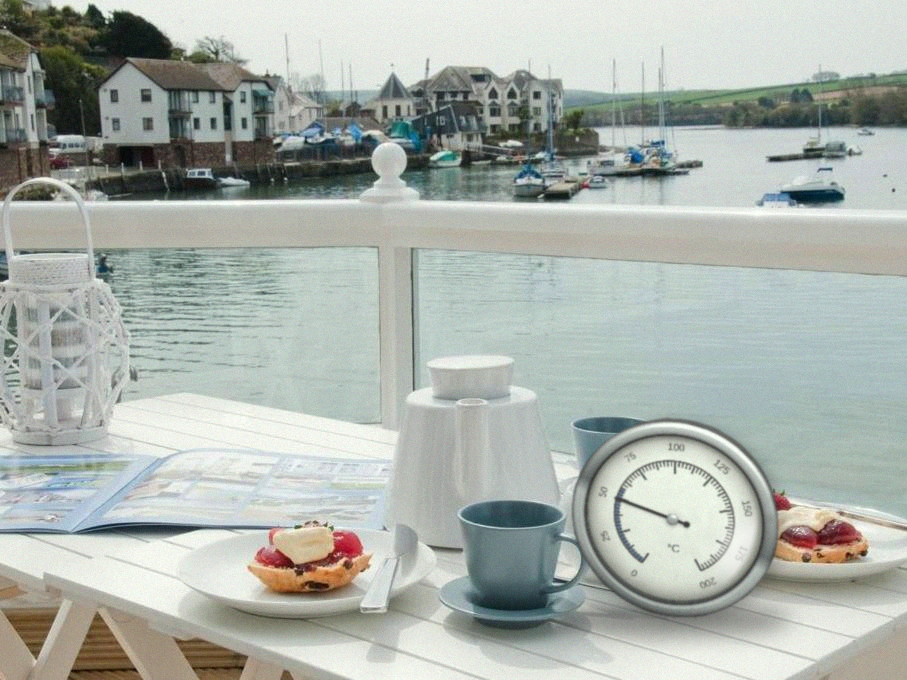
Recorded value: 50; °C
